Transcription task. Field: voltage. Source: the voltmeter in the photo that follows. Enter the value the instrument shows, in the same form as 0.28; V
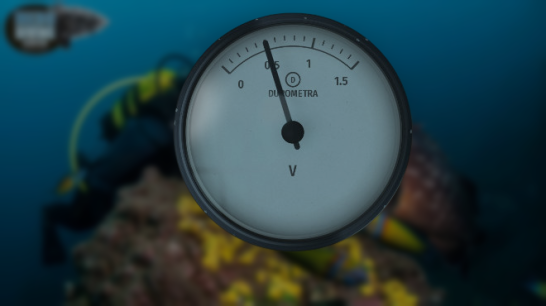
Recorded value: 0.5; V
